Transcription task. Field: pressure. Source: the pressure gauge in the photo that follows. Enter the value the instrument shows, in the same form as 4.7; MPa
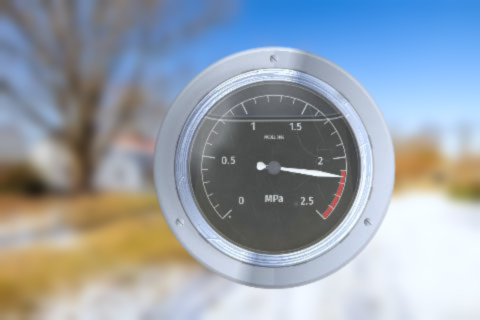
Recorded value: 2.15; MPa
